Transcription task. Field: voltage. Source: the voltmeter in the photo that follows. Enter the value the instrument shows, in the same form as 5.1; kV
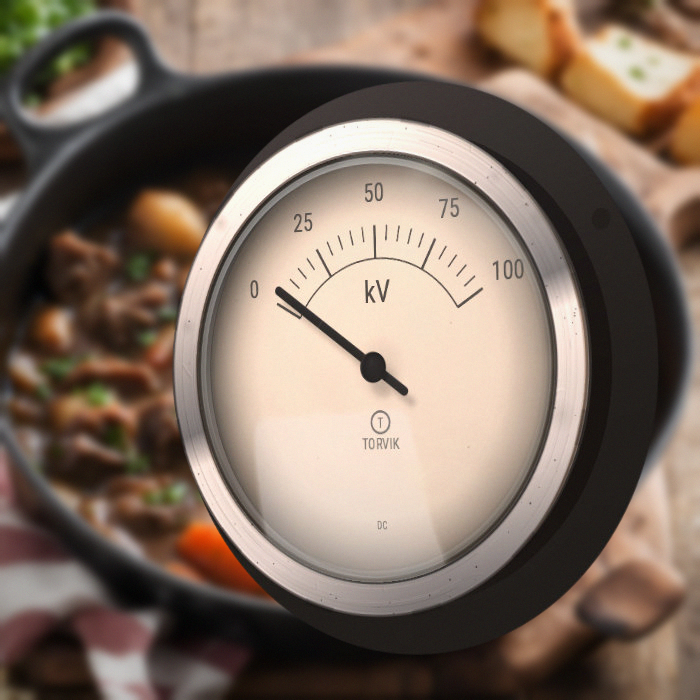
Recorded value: 5; kV
